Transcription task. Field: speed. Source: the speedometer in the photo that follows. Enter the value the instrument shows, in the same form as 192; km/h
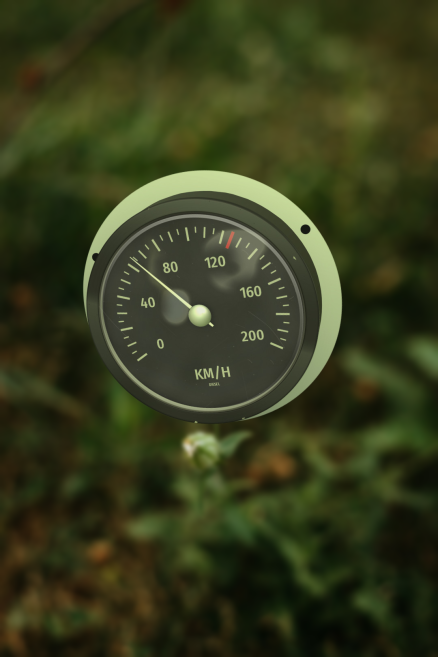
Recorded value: 65; km/h
